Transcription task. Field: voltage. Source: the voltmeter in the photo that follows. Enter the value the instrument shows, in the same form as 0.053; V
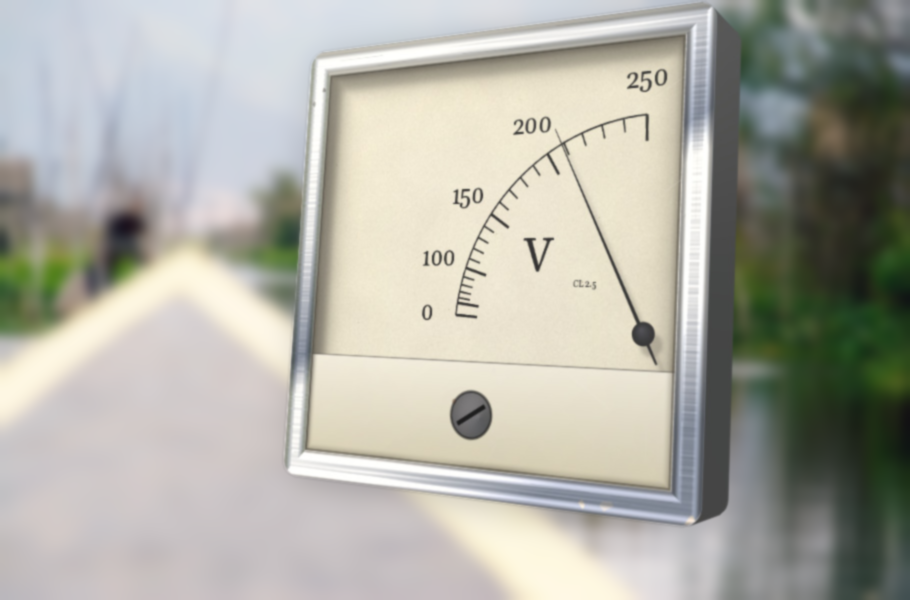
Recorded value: 210; V
